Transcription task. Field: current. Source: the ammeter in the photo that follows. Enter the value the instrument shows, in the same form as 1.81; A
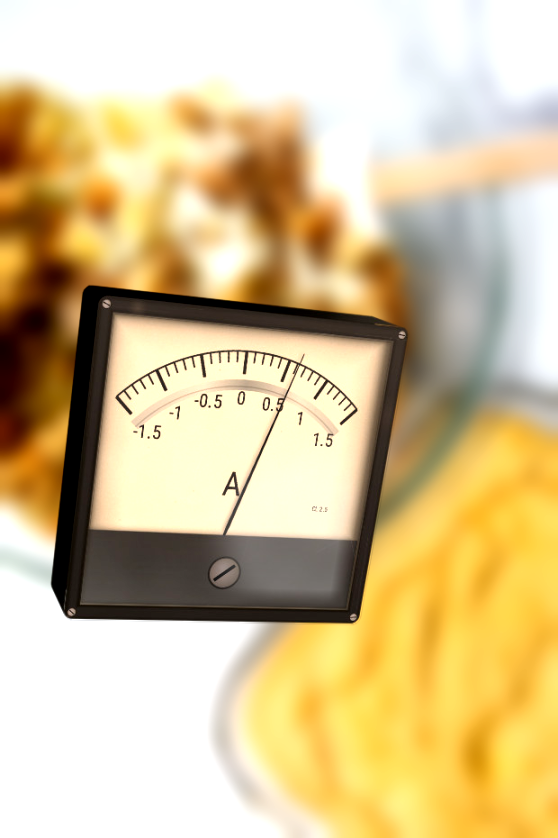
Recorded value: 0.6; A
